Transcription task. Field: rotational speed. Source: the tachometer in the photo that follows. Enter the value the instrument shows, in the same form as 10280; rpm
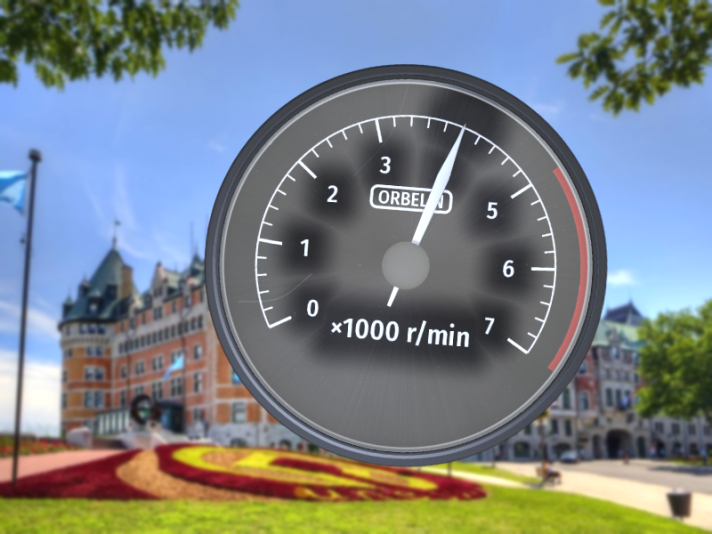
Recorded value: 4000; rpm
